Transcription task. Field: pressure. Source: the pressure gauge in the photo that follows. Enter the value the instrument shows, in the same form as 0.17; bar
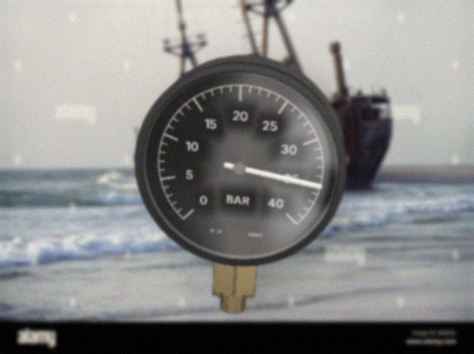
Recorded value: 35; bar
